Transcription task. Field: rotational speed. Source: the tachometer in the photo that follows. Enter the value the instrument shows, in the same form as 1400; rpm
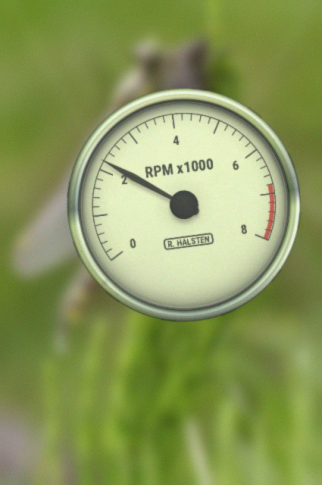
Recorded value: 2200; rpm
